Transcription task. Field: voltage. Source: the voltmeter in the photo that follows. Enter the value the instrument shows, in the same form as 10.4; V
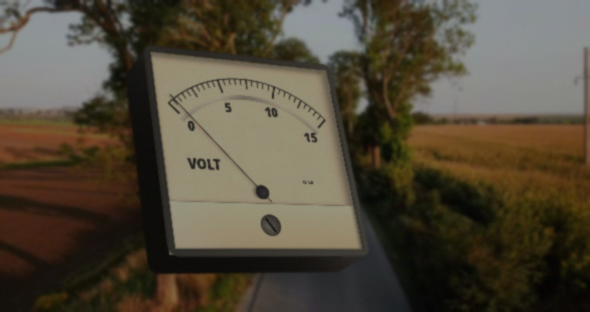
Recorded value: 0.5; V
